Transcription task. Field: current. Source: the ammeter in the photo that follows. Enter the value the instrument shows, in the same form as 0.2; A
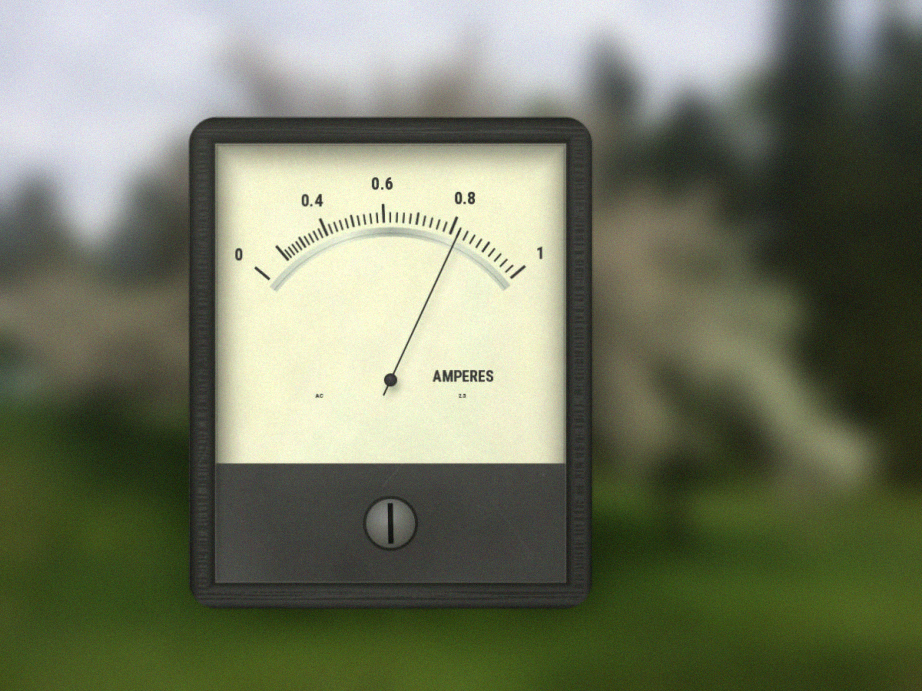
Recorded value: 0.82; A
